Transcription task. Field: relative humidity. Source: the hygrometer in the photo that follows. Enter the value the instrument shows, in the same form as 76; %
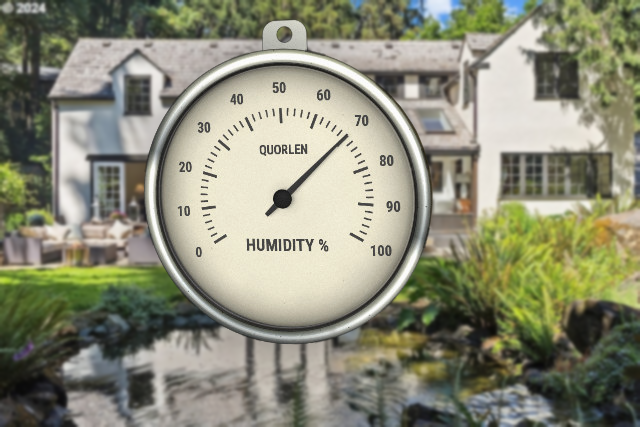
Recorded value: 70; %
